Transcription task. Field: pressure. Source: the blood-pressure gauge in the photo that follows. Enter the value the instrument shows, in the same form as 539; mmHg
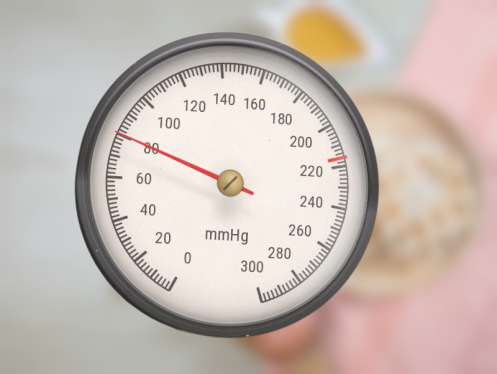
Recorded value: 80; mmHg
